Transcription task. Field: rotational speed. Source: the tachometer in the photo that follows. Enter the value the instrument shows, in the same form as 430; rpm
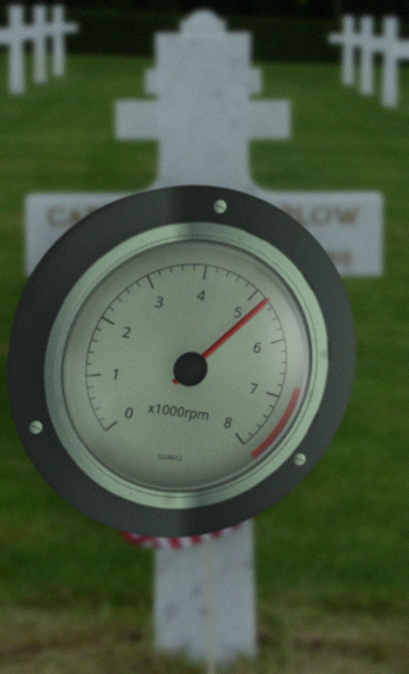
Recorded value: 5200; rpm
